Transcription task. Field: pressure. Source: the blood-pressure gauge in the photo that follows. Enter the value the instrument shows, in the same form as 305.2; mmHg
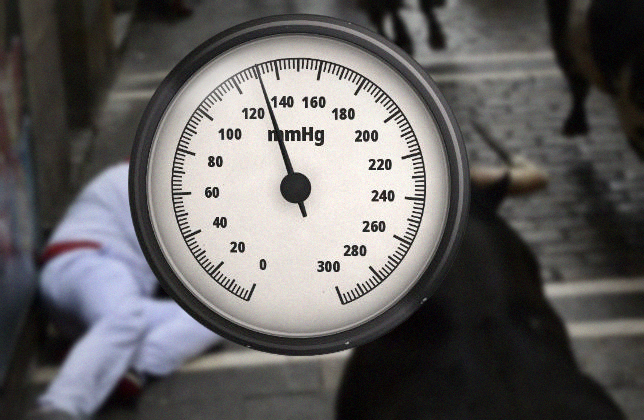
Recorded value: 132; mmHg
